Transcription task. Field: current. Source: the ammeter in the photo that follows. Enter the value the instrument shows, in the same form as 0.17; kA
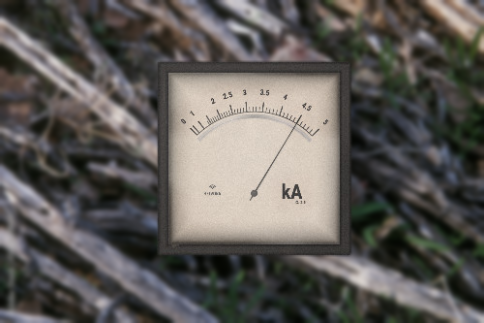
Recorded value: 4.5; kA
